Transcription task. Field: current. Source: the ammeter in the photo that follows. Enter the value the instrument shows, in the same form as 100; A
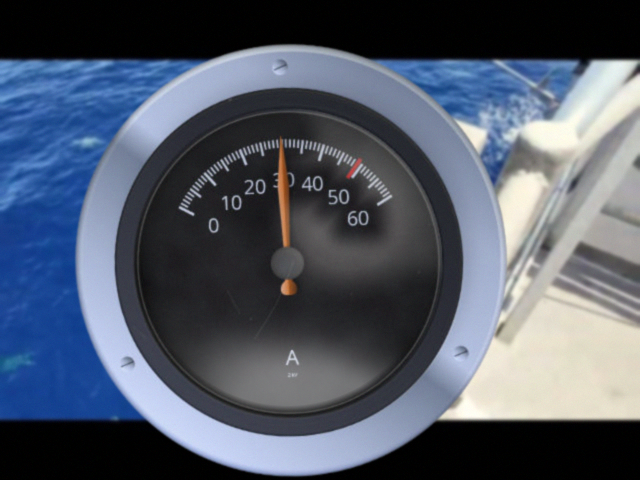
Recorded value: 30; A
